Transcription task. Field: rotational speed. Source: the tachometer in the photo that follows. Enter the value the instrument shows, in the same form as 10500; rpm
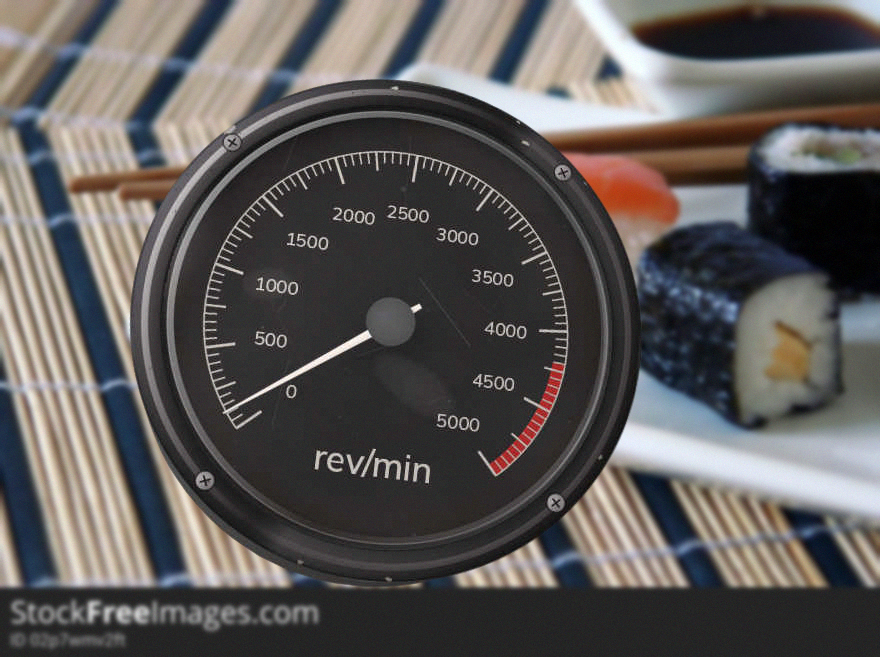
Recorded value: 100; rpm
